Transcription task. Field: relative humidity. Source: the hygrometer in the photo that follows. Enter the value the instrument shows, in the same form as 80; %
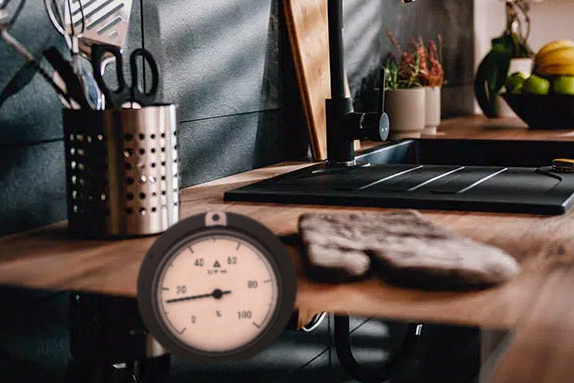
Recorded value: 15; %
